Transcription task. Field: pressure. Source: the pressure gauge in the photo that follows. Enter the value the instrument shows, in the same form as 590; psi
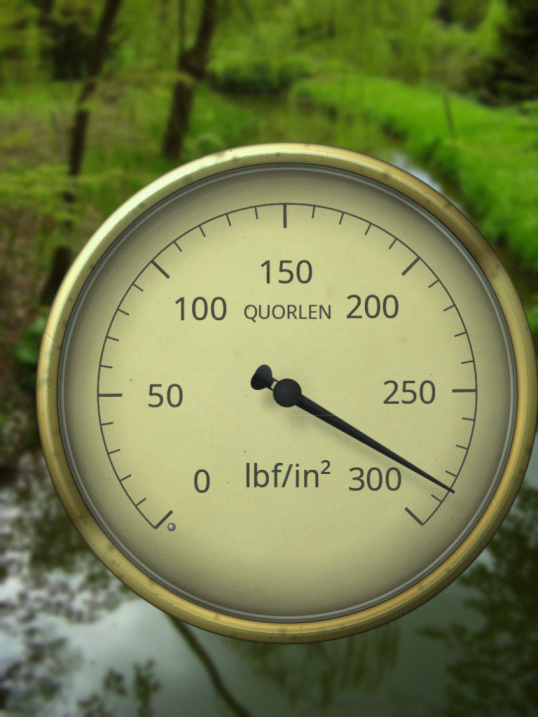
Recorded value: 285; psi
